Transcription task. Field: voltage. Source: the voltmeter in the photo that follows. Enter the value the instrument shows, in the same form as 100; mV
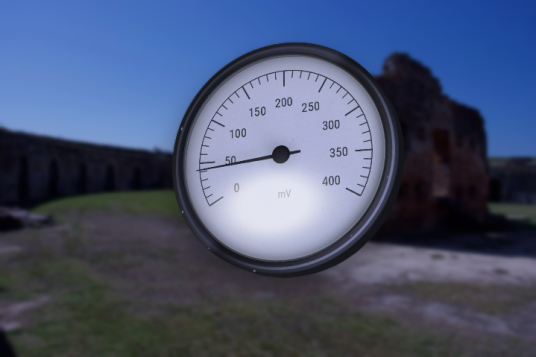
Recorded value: 40; mV
